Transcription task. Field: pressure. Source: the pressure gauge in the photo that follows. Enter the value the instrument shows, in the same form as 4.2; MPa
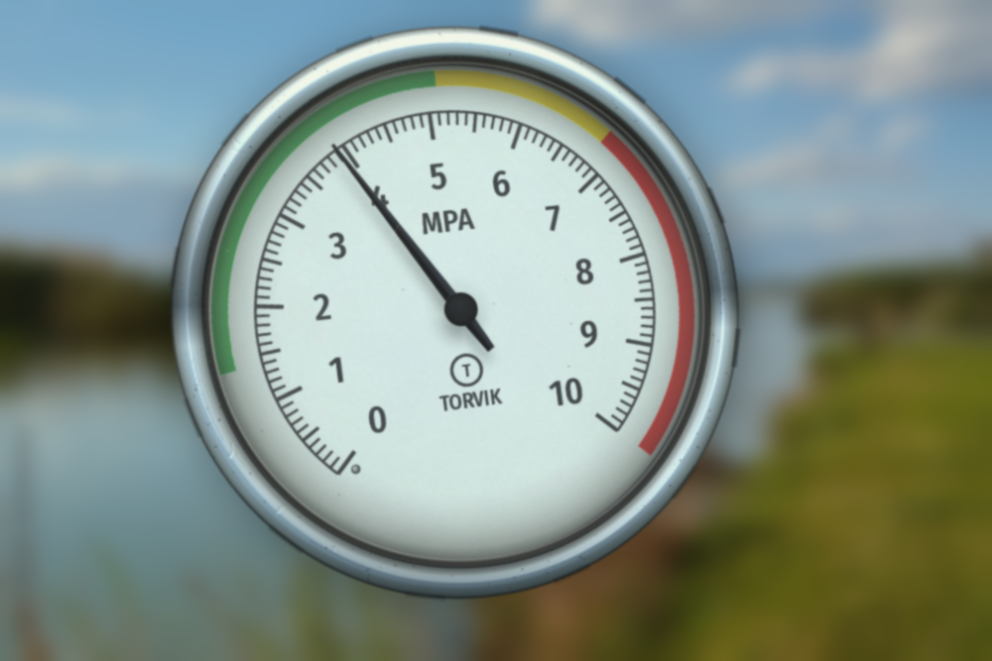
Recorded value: 3.9; MPa
